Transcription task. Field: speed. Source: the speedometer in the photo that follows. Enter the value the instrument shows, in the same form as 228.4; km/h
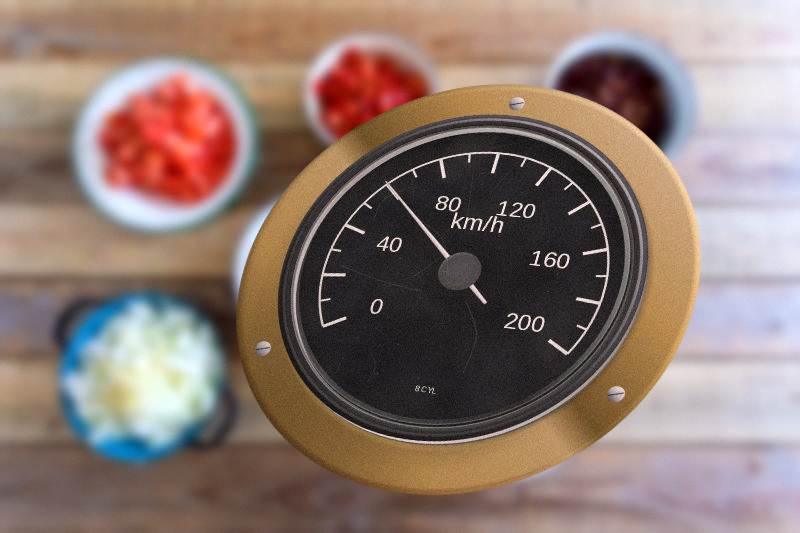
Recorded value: 60; km/h
